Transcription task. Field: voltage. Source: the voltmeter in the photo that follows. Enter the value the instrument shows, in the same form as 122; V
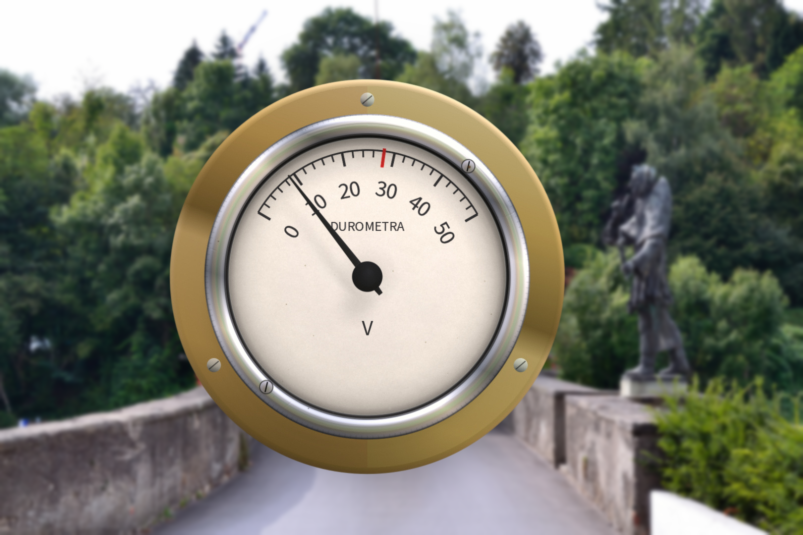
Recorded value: 9; V
